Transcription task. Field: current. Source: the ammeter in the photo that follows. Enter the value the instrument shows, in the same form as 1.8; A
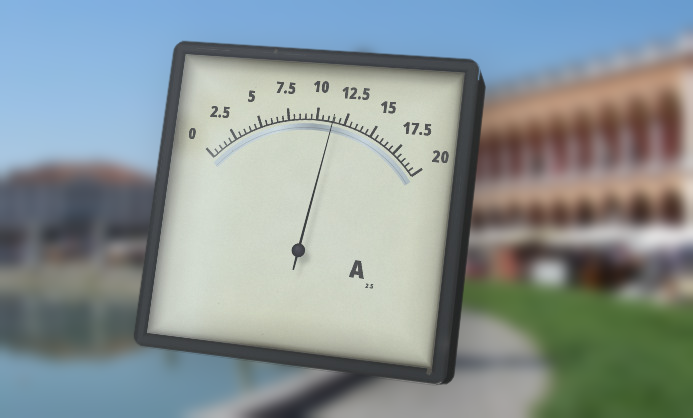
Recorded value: 11.5; A
